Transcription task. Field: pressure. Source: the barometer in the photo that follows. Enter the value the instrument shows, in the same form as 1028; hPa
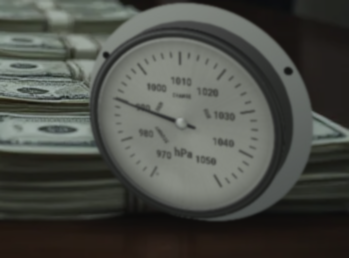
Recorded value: 990; hPa
